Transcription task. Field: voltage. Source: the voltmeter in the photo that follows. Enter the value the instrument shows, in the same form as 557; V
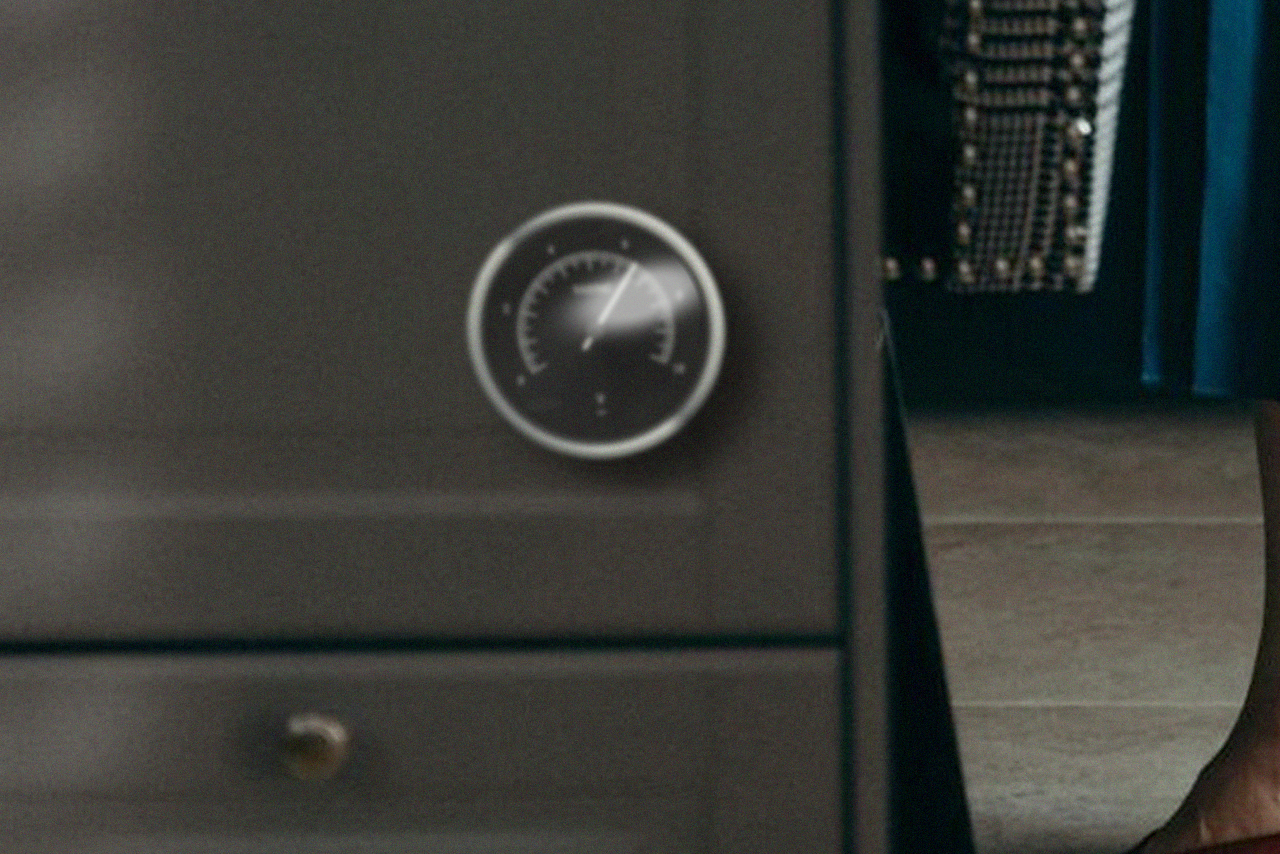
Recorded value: 6.5; V
